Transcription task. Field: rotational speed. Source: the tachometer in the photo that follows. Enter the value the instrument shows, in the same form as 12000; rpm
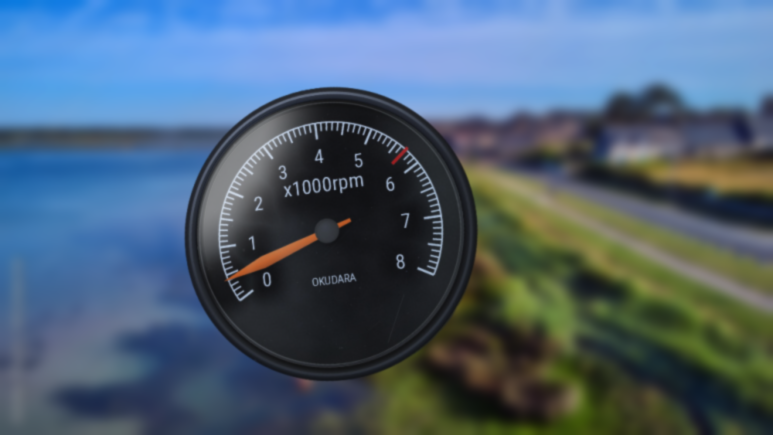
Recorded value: 400; rpm
